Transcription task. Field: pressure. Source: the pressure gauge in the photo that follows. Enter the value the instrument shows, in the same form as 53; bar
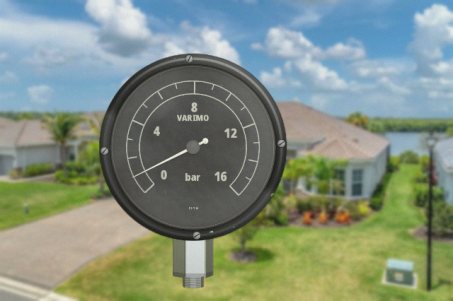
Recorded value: 1; bar
